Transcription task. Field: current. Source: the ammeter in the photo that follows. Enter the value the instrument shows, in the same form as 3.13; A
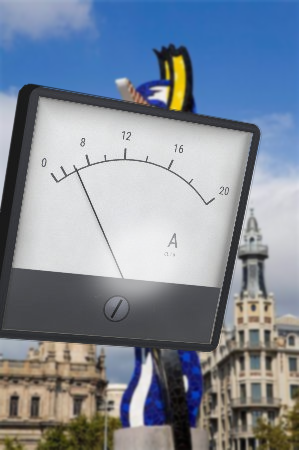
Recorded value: 6; A
